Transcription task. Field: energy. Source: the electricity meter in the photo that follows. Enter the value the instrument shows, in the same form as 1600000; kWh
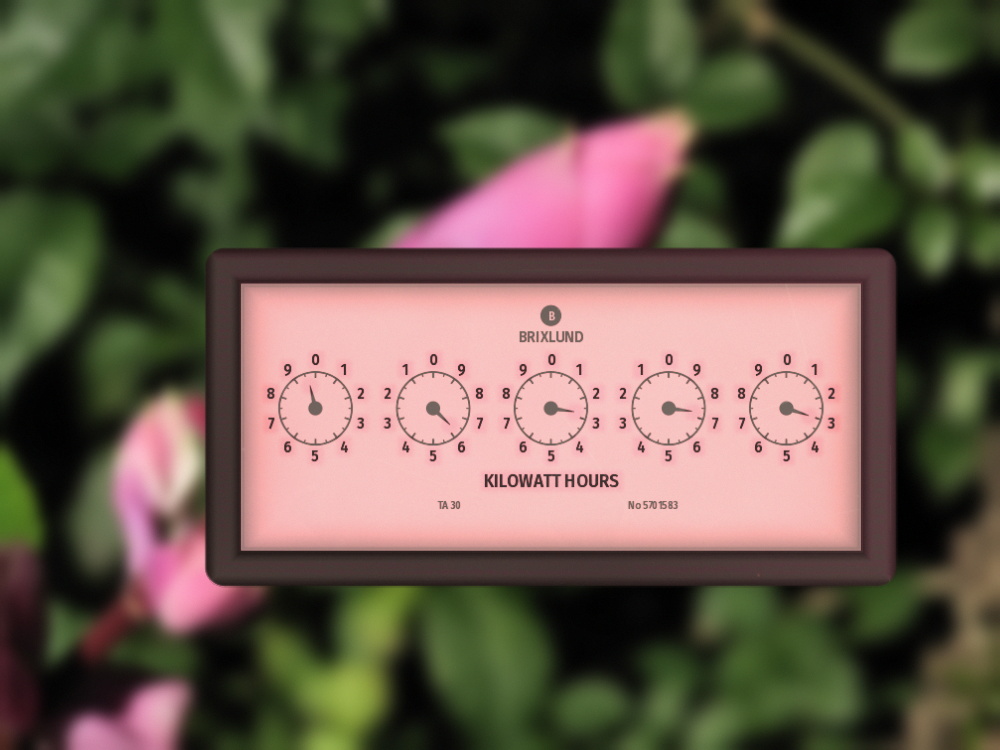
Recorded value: 96273; kWh
